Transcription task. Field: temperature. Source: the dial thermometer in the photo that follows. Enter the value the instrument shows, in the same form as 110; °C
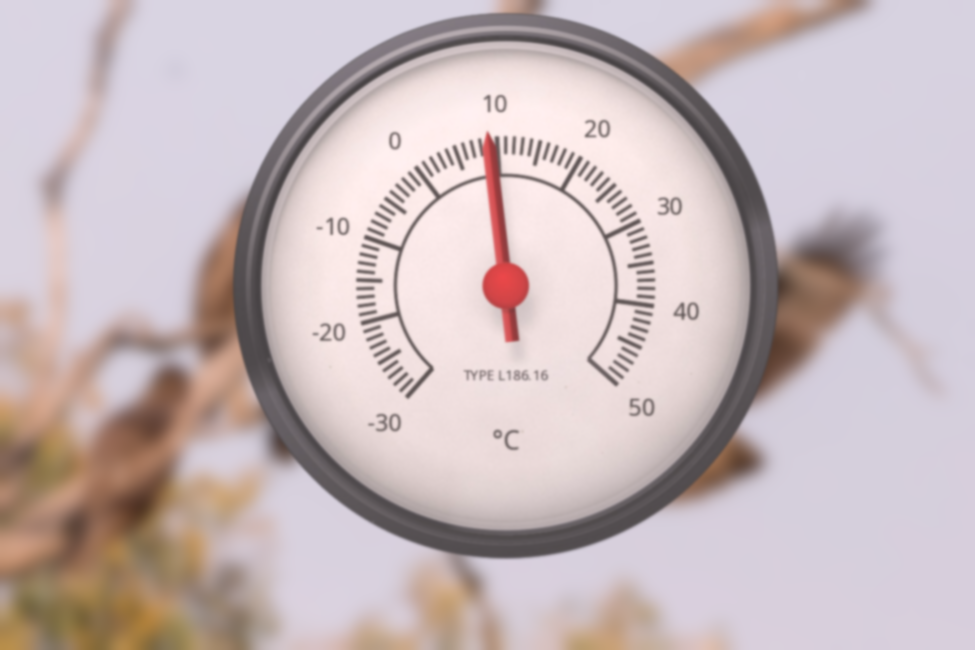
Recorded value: 9; °C
